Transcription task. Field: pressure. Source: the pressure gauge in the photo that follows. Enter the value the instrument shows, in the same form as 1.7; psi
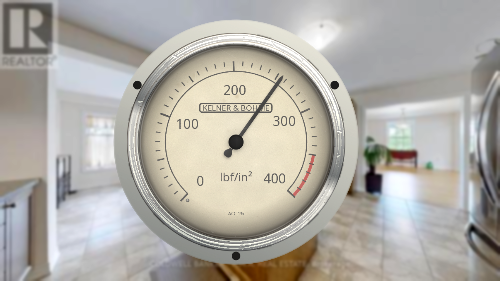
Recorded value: 255; psi
